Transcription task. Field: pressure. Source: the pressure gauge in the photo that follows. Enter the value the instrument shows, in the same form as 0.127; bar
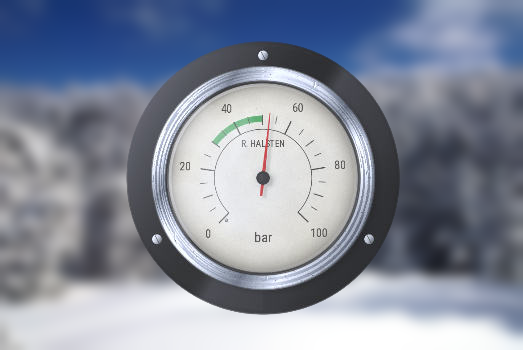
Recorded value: 52.5; bar
